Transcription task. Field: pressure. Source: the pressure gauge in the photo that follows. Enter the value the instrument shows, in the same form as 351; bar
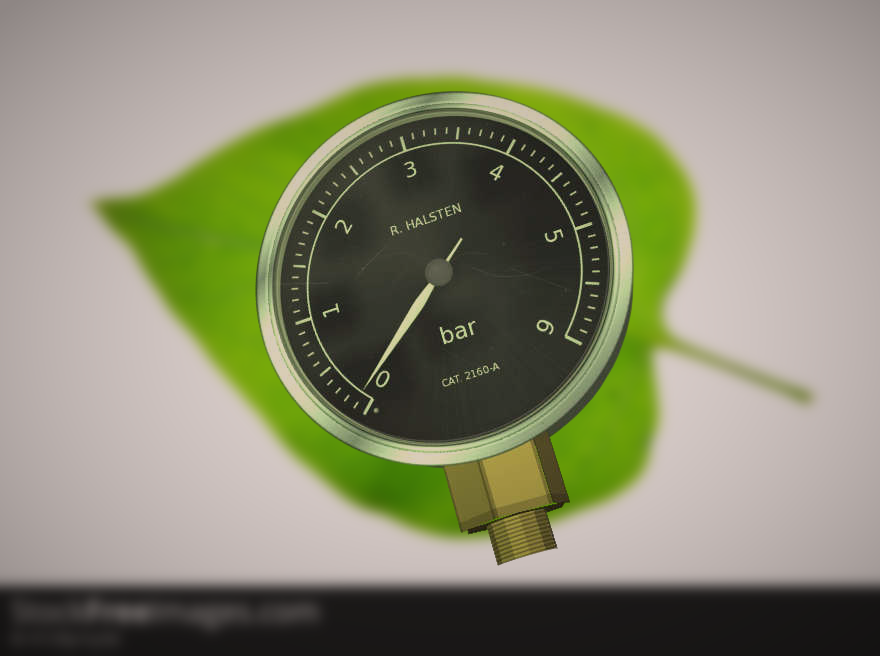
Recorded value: 0.1; bar
